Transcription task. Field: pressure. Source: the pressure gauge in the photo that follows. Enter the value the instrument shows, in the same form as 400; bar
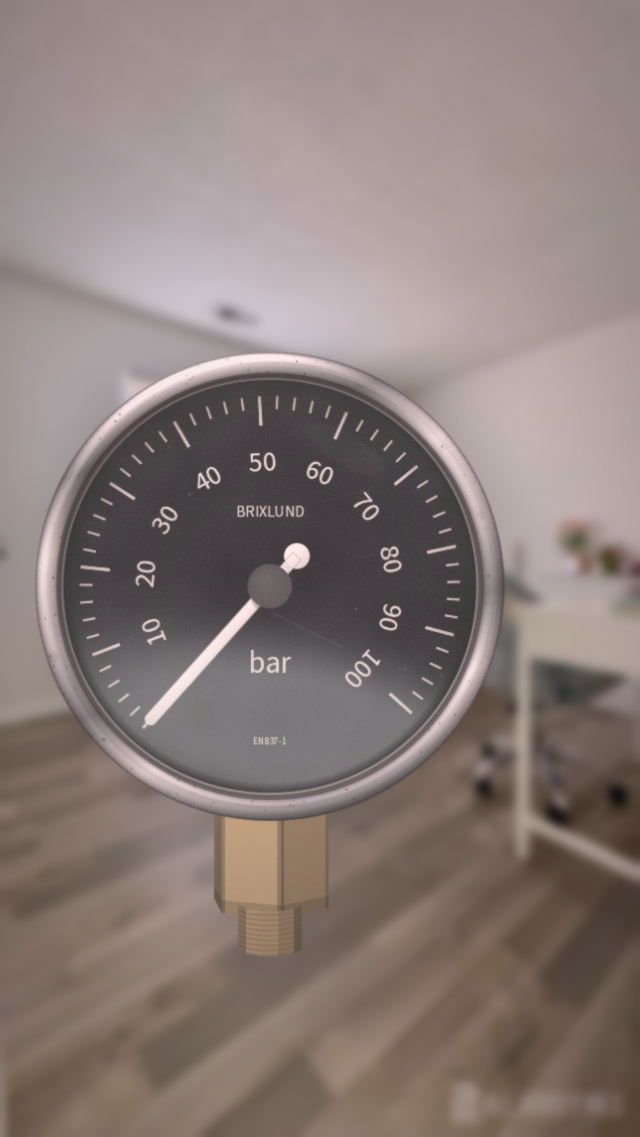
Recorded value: 0; bar
